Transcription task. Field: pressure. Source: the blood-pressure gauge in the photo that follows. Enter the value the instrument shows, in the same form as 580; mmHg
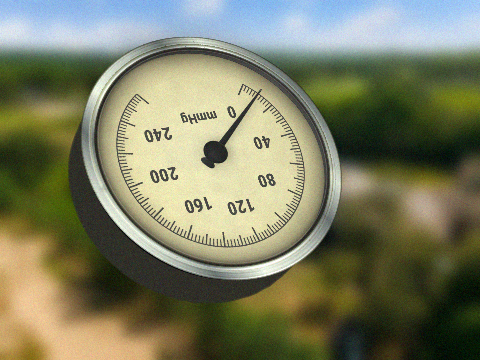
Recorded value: 10; mmHg
